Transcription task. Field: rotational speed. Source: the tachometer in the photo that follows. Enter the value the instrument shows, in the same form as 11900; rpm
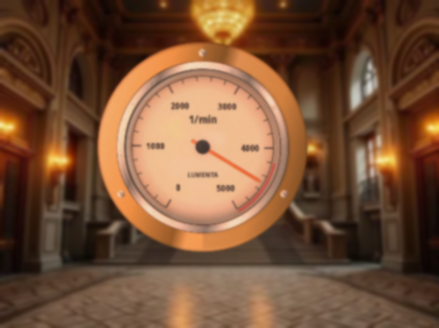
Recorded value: 4500; rpm
